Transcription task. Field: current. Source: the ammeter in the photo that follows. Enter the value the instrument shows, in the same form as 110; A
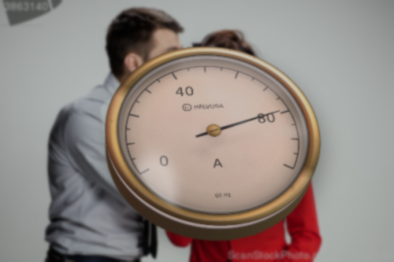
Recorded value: 80; A
